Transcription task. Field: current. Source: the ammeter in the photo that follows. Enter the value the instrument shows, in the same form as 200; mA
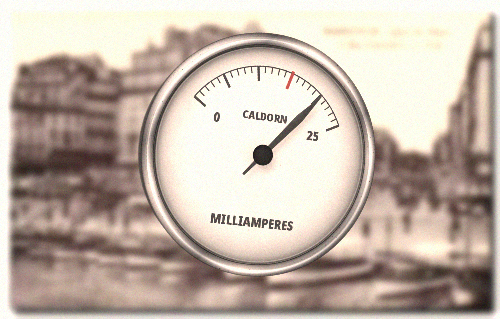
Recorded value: 20; mA
